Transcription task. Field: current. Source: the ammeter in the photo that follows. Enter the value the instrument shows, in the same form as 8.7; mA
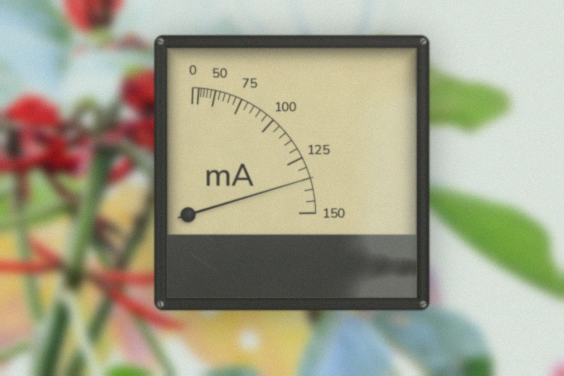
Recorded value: 135; mA
